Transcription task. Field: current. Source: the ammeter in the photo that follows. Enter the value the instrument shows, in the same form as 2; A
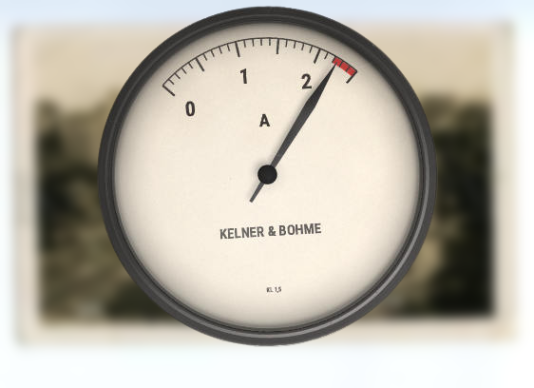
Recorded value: 2.25; A
